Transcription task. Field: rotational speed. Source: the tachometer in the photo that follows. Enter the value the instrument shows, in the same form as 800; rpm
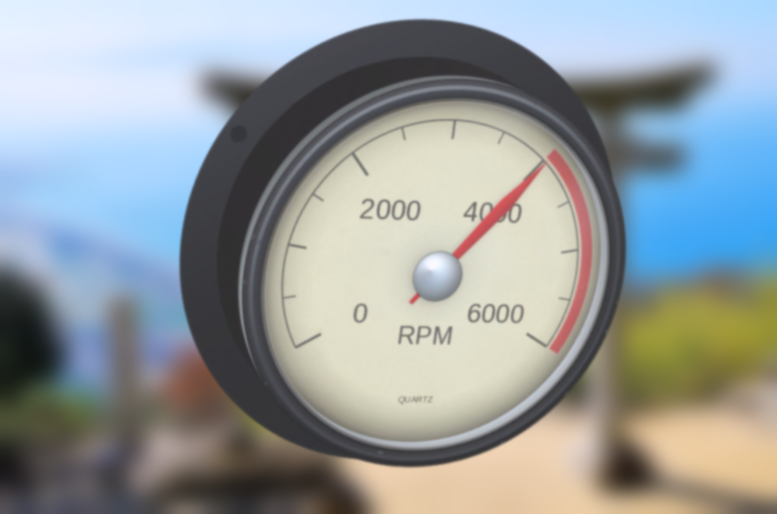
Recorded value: 4000; rpm
